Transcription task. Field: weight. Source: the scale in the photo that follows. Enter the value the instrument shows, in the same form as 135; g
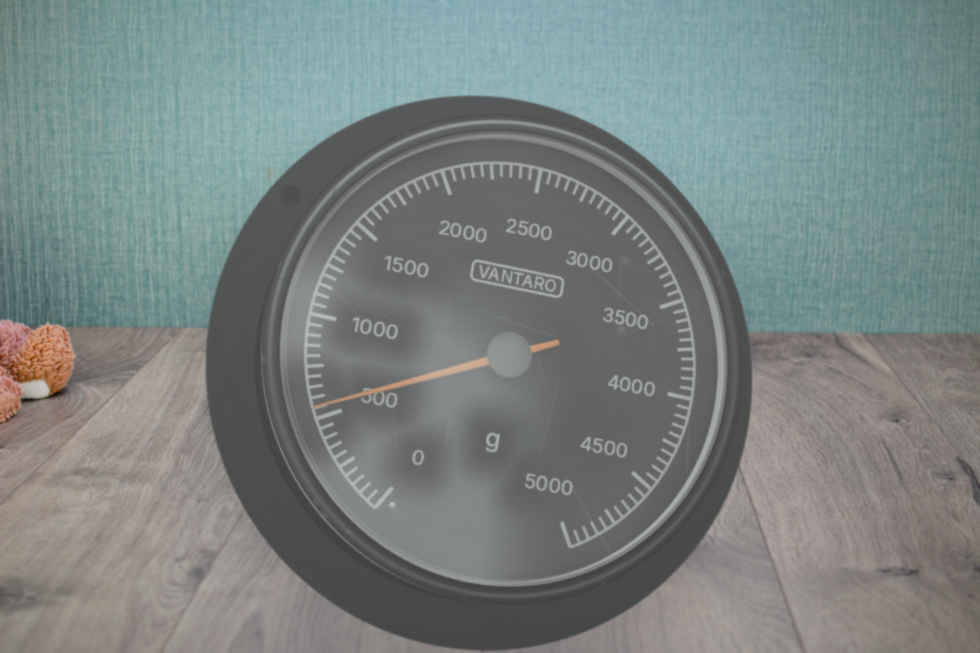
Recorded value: 550; g
